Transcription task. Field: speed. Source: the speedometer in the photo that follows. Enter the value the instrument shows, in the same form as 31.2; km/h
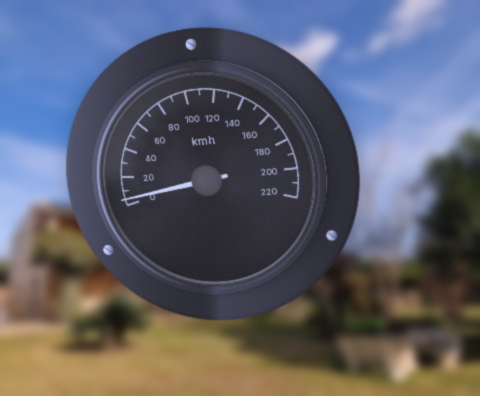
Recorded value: 5; km/h
